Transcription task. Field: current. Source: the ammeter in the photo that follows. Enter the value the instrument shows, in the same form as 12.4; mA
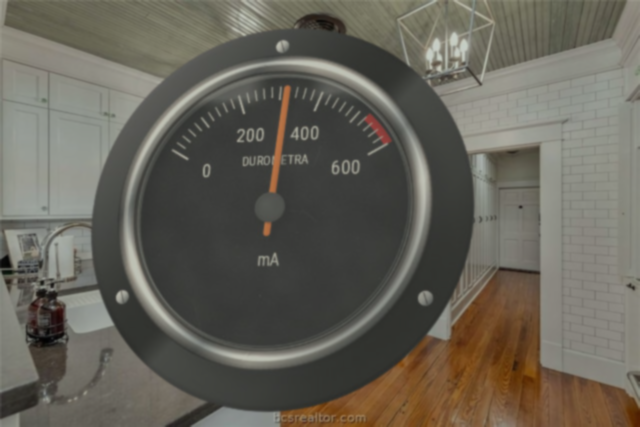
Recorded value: 320; mA
